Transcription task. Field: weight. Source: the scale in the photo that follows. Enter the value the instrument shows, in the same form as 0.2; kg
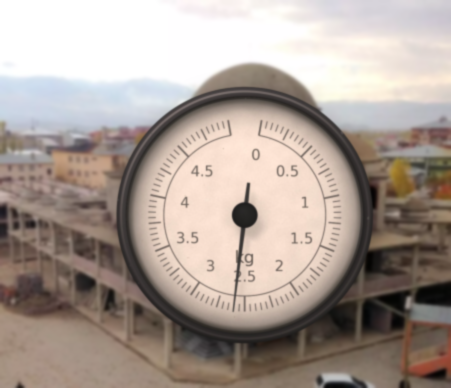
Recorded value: 2.6; kg
